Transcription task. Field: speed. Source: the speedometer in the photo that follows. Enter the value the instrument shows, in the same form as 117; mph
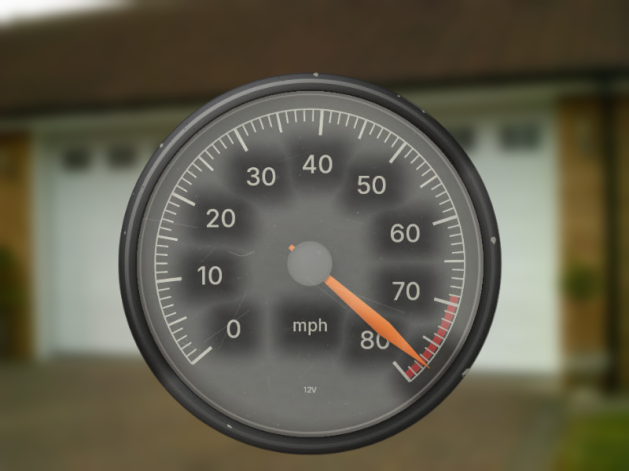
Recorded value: 77.5; mph
